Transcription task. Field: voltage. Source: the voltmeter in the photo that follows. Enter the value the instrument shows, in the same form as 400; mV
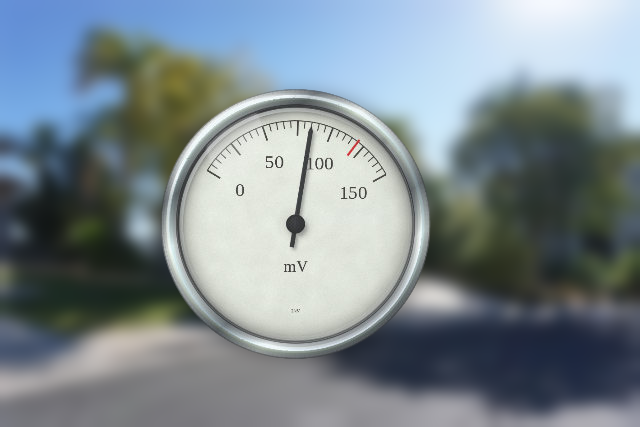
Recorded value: 85; mV
